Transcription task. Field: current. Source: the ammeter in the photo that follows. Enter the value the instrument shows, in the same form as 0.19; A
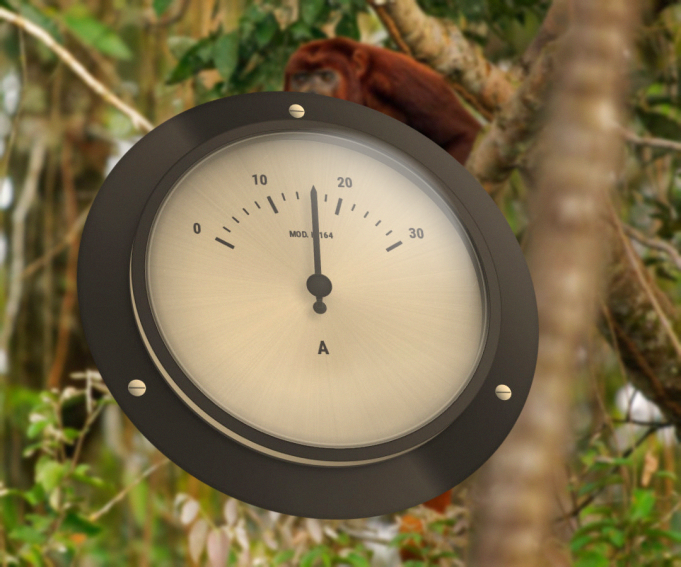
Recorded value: 16; A
